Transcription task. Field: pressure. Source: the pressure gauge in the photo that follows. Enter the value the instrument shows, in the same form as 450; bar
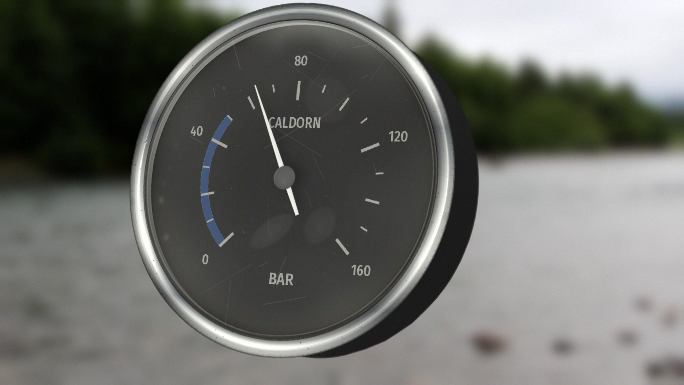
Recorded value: 65; bar
